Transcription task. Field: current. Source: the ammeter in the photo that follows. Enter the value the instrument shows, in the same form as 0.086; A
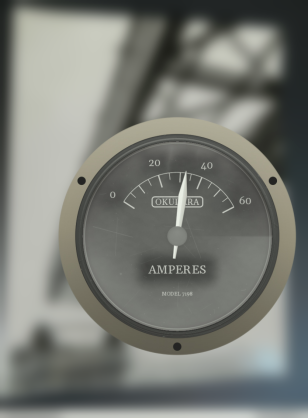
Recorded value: 32.5; A
